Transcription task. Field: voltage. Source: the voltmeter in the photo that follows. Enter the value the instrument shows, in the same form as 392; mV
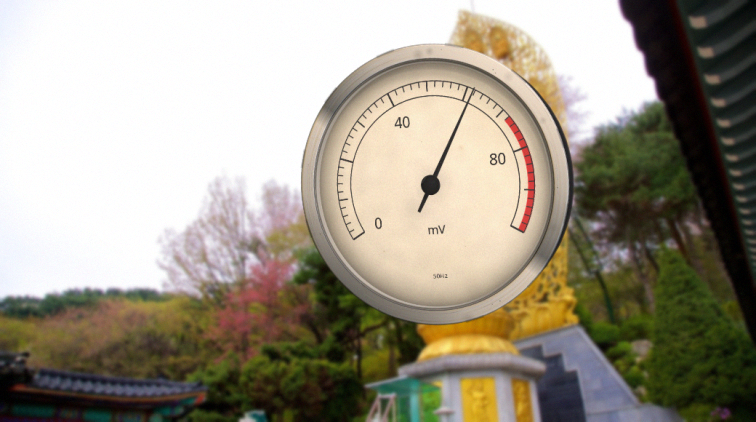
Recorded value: 62; mV
